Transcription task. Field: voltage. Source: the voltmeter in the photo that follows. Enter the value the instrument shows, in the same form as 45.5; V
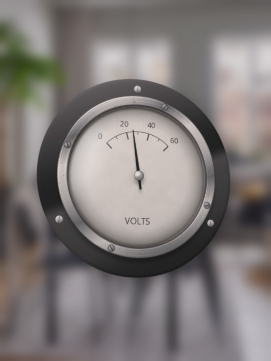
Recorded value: 25; V
